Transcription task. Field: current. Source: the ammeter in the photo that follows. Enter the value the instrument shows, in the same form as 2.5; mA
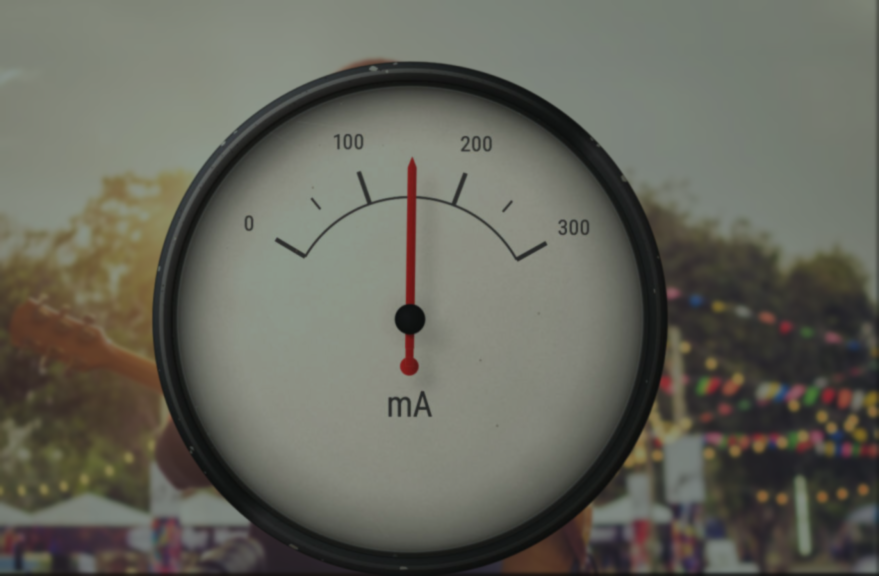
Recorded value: 150; mA
